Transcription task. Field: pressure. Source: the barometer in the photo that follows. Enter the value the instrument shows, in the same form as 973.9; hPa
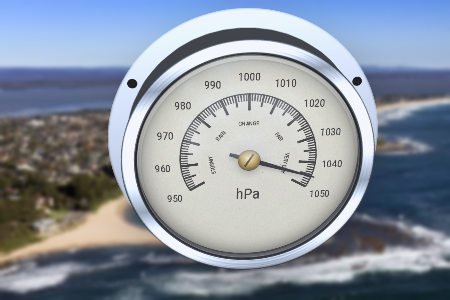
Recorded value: 1045; hPa
